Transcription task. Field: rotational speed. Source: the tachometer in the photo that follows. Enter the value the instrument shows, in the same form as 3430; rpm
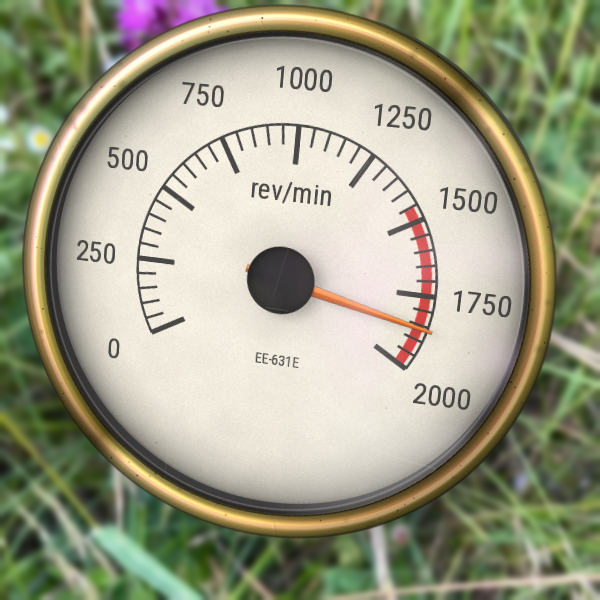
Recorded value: 1850; rpm
